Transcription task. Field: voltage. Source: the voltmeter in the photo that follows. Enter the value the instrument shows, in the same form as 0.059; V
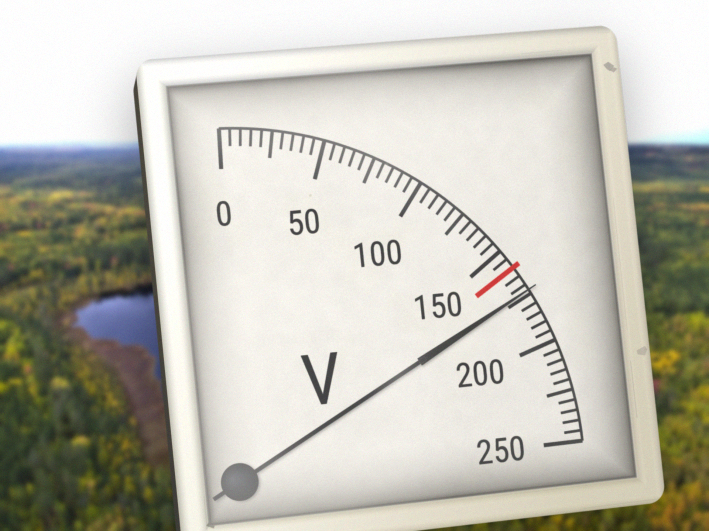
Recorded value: 172.5; V
